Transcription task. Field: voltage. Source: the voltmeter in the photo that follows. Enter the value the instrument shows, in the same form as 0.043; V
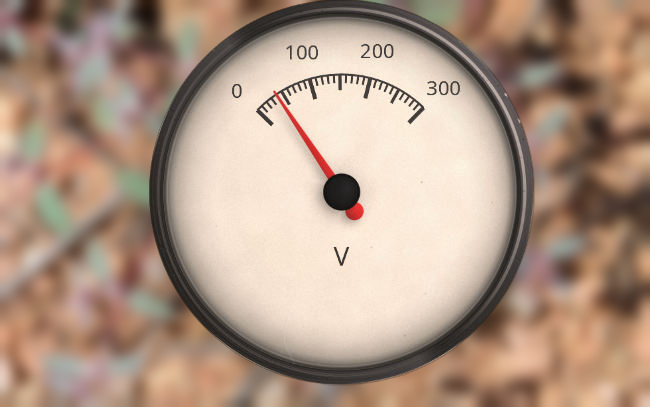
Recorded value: 40; V
